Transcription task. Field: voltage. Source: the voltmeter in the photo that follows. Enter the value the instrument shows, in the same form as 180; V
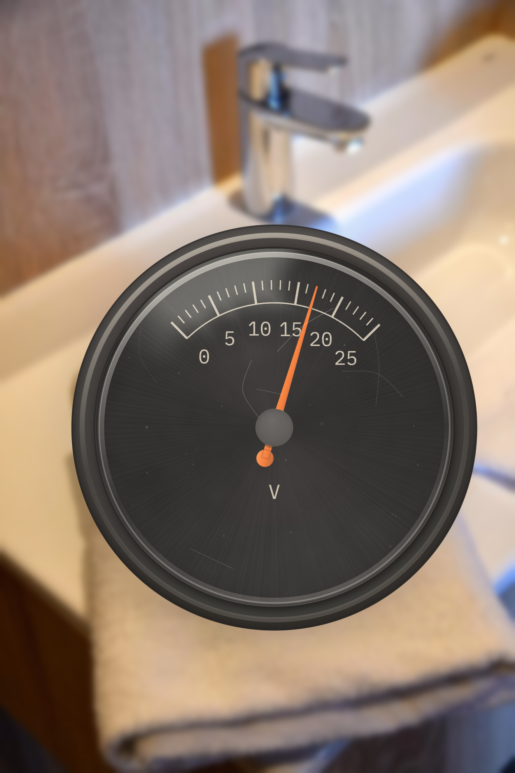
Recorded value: 17; V
